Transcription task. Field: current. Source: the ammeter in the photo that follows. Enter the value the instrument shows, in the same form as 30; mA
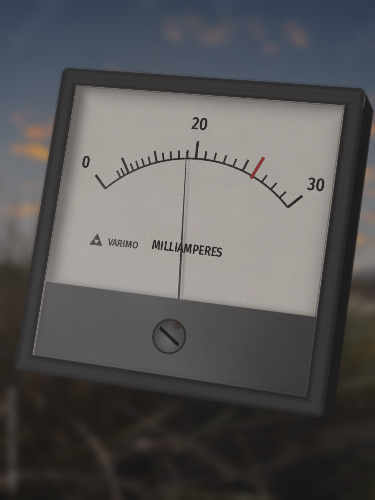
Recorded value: 19; mA
